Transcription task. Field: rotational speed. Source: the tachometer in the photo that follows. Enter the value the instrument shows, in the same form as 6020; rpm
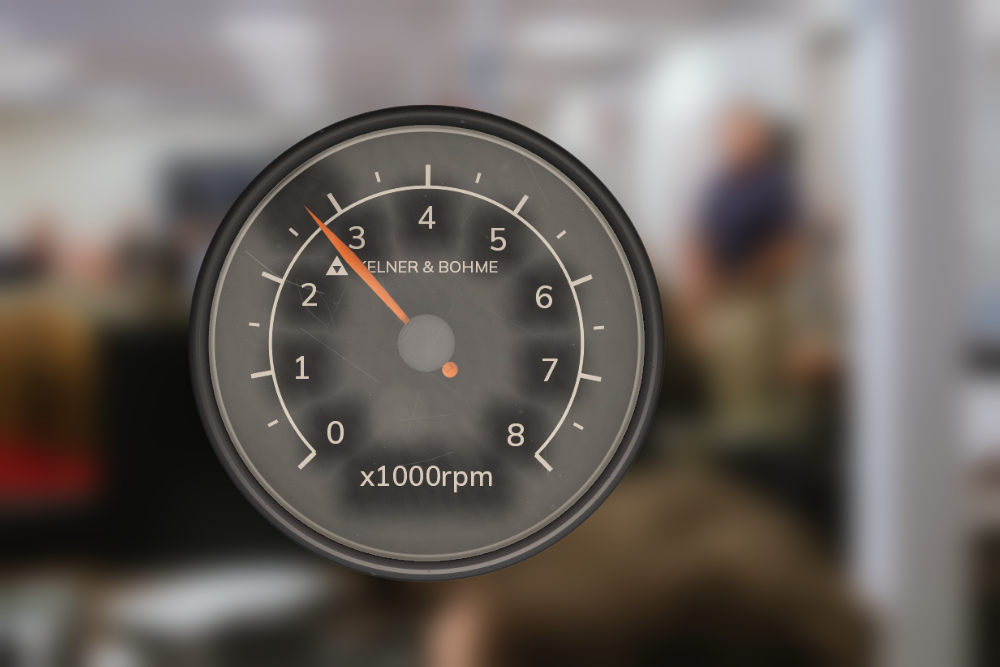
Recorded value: 2750; rpm
